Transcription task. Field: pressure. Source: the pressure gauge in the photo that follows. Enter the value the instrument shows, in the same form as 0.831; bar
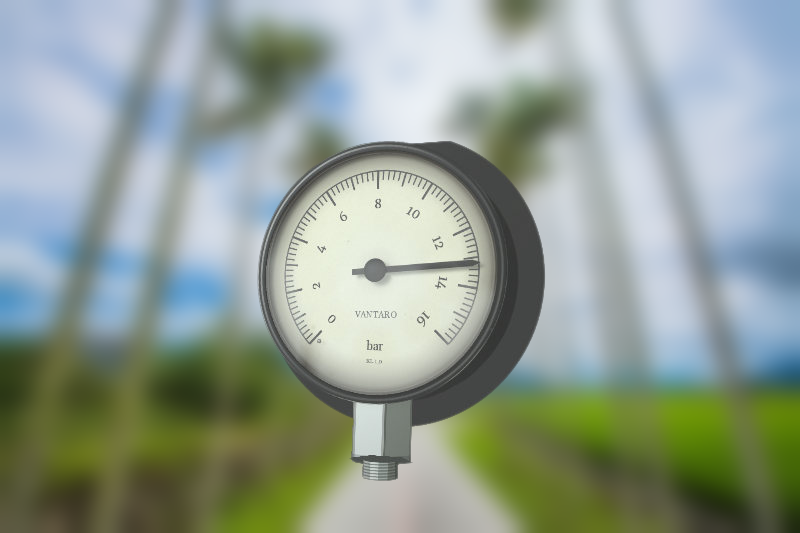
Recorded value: 13.2; bar
